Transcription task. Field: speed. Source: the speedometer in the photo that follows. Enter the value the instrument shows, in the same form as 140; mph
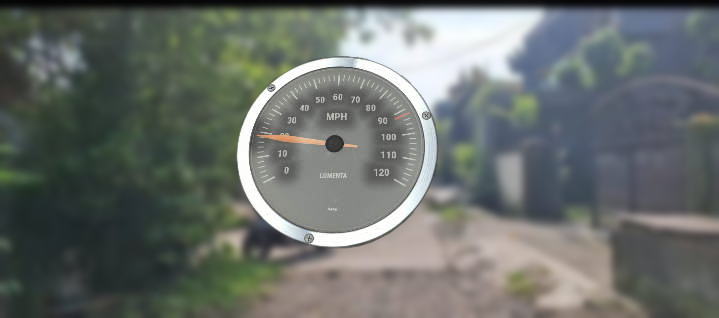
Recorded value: 18; mph
